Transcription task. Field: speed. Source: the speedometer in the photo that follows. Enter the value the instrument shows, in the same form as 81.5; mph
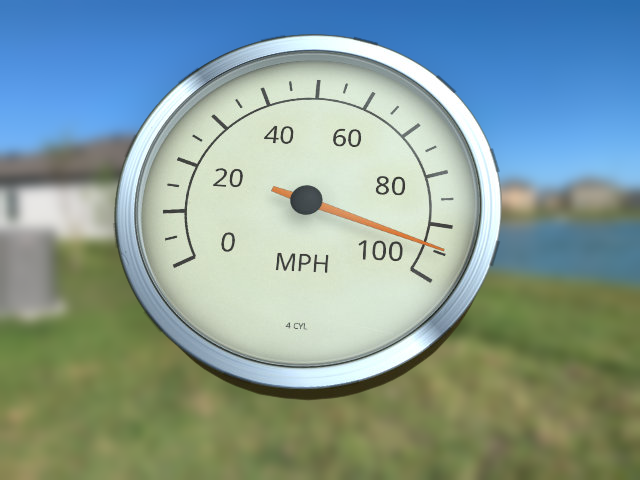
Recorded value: 95; mph
